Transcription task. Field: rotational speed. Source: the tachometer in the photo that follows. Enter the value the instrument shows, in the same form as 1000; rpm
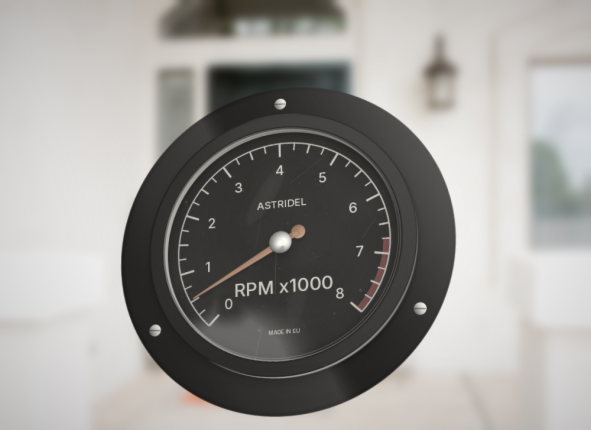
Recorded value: 500; rpm
